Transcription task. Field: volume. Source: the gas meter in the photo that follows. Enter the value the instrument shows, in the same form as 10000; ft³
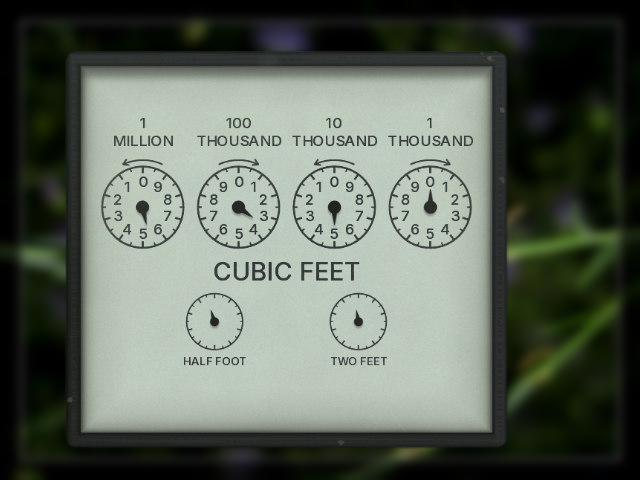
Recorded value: 535000; ft³
